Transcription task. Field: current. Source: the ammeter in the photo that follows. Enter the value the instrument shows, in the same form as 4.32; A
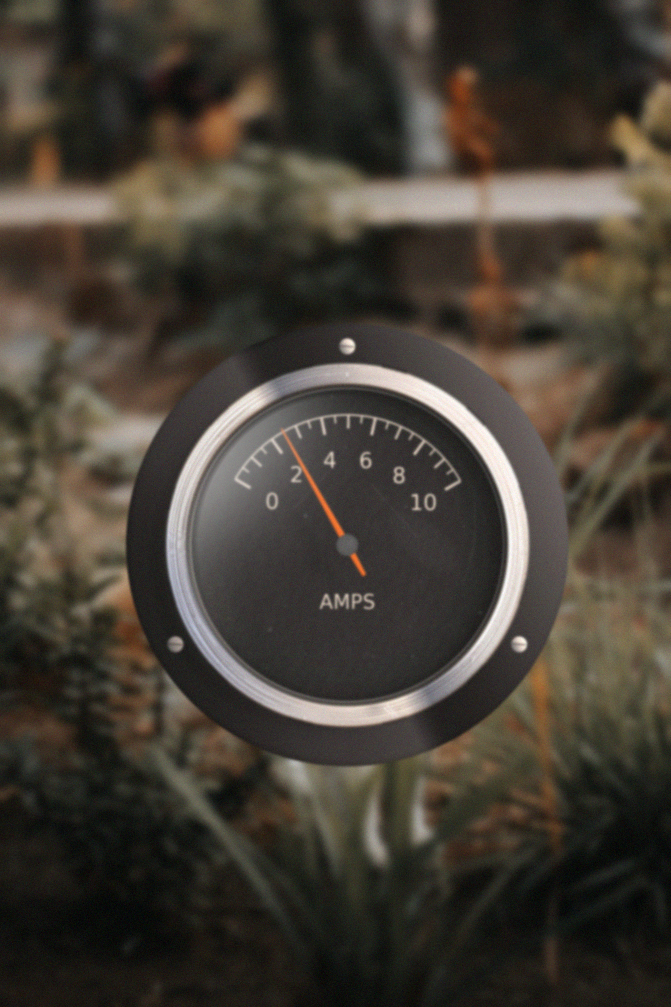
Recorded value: 2.5; A
